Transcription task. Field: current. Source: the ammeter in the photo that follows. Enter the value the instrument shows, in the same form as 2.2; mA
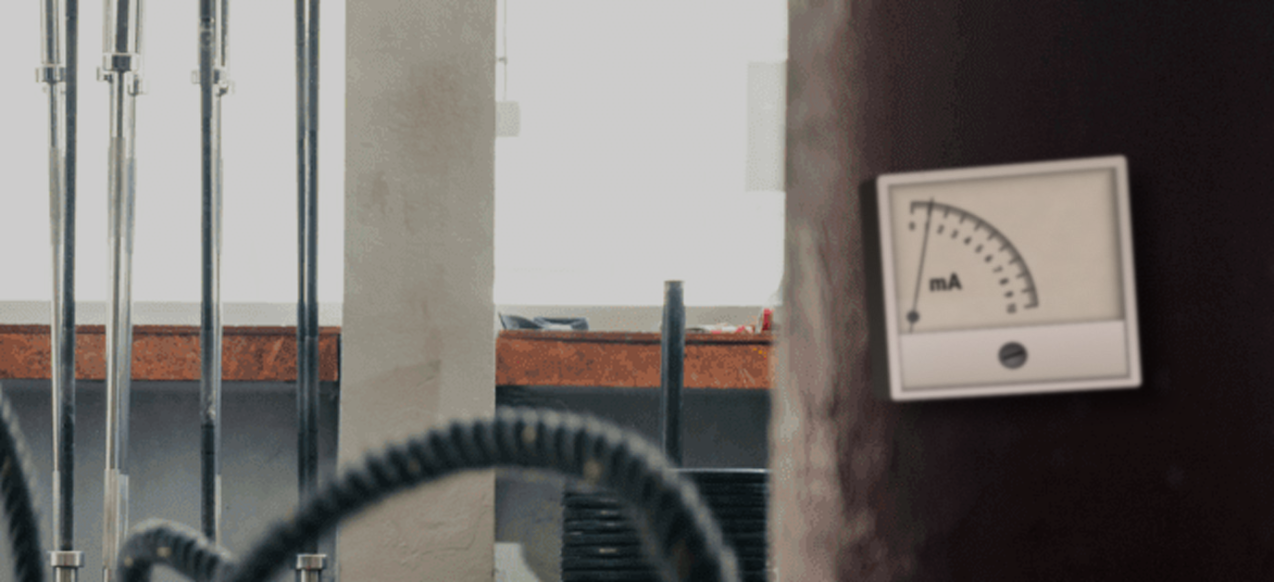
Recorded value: 1; mA
